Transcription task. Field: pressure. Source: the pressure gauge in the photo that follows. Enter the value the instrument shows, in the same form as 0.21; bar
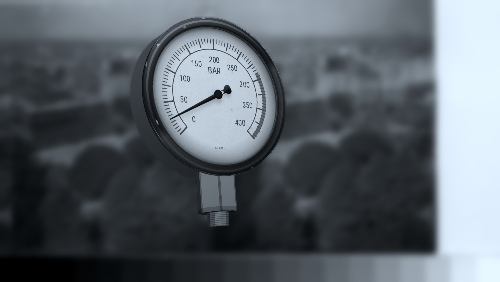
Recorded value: 25; bar
